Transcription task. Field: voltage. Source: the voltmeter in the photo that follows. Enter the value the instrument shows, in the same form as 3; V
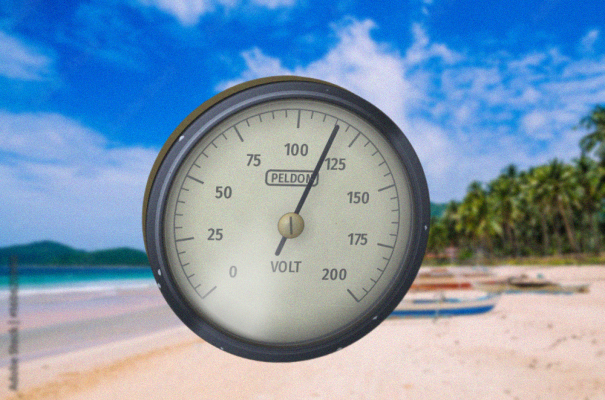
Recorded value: 115; V
